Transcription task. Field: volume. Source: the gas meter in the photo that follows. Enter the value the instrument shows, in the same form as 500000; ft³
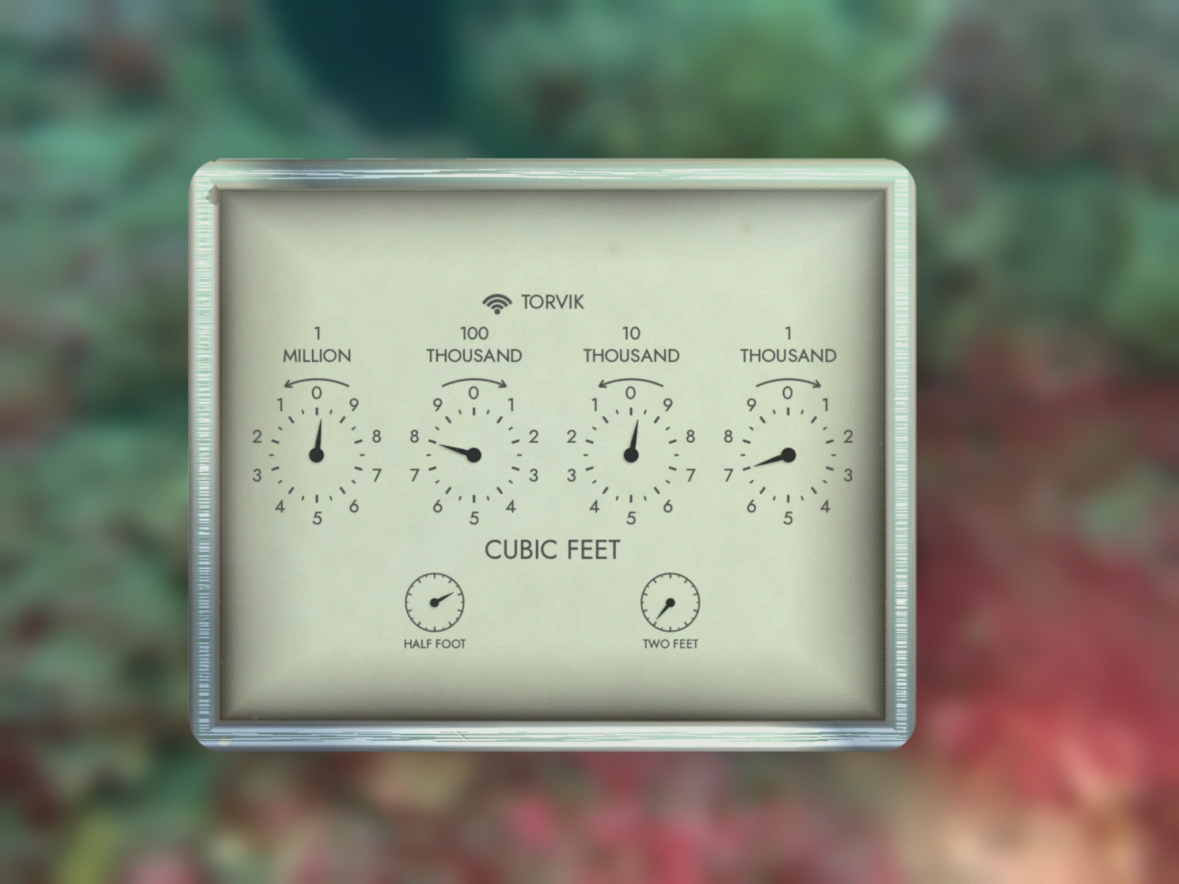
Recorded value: 979700; ft³
